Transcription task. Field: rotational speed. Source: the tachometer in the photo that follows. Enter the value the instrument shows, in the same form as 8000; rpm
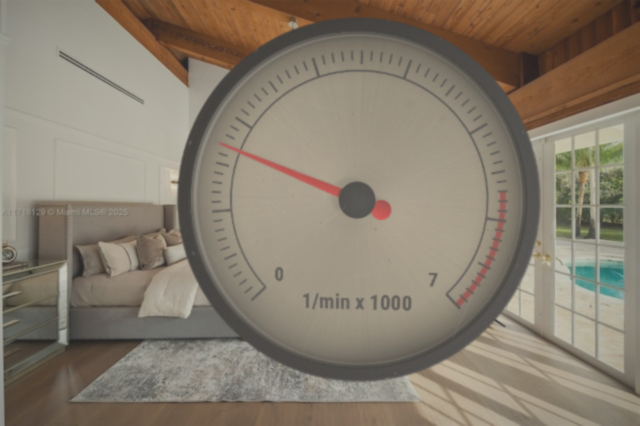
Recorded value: 1700; rpm
